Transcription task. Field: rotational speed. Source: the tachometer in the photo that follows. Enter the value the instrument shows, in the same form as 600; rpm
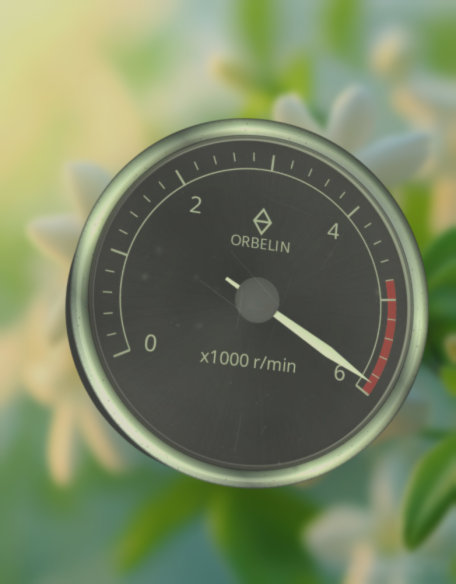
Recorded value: 5900; rpm
